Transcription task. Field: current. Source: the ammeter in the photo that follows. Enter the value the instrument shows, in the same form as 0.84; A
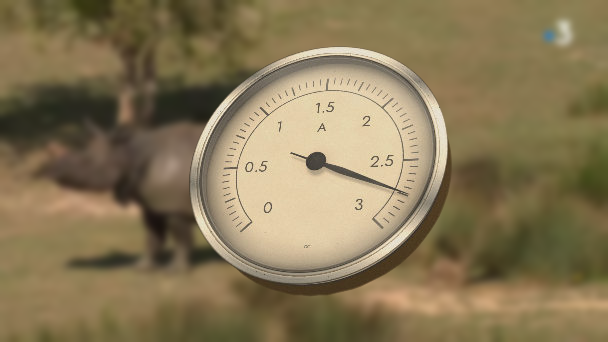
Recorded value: 2.75; A
